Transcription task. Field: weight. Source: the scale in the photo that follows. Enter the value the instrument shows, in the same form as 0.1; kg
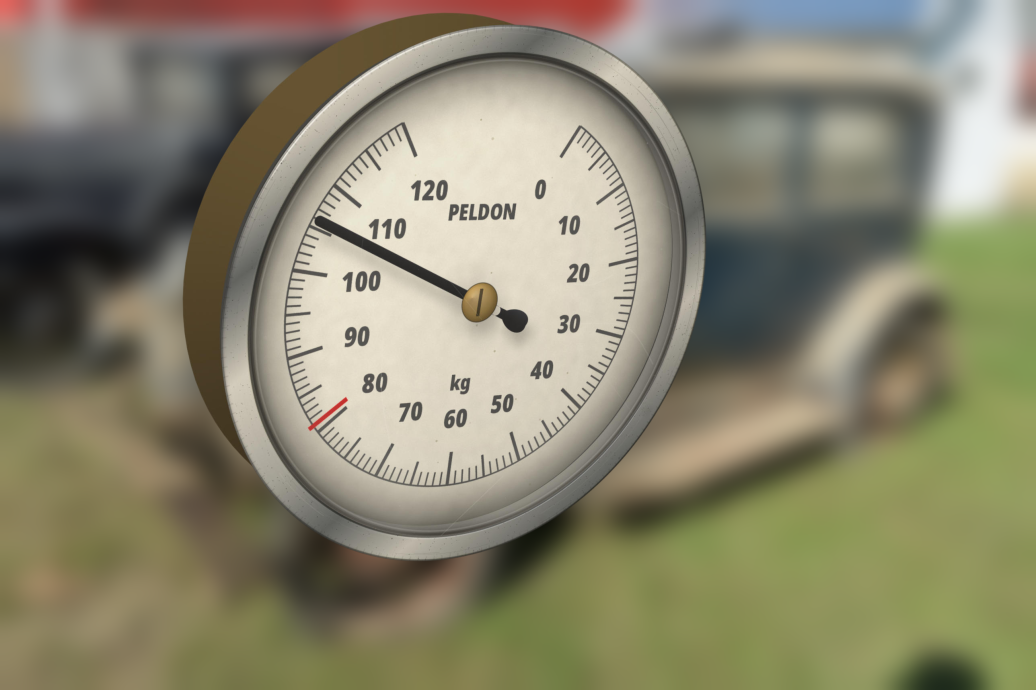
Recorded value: 106; kg
